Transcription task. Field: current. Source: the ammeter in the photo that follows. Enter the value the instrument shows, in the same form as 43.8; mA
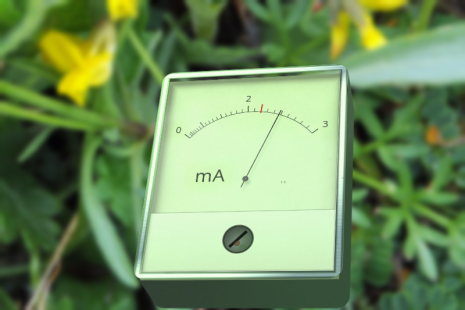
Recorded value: 2.5; mA
